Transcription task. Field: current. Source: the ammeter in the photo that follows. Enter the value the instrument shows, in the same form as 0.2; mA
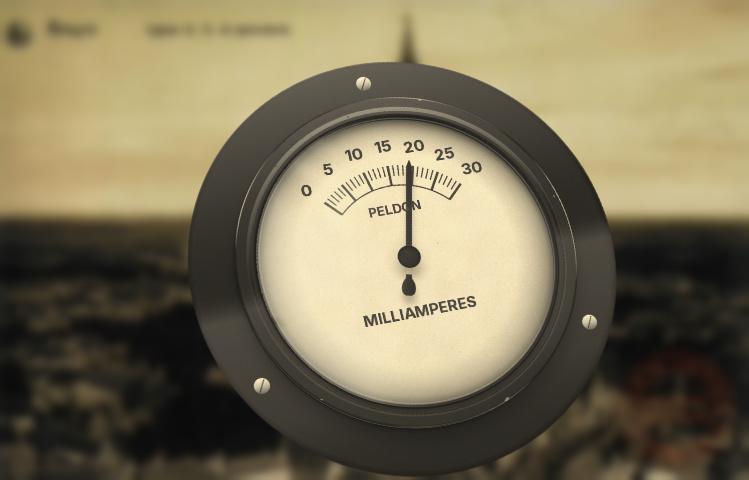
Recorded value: 19; mA
